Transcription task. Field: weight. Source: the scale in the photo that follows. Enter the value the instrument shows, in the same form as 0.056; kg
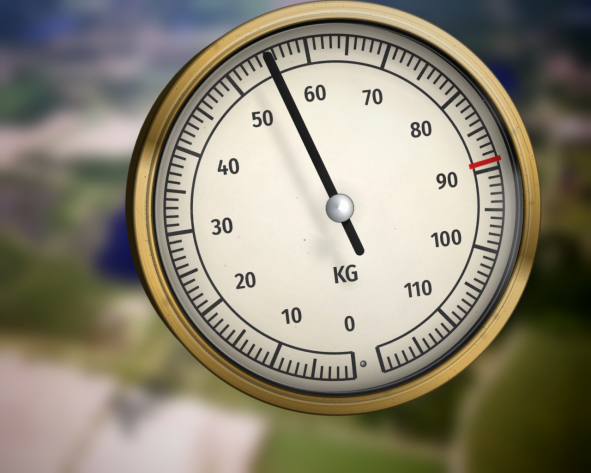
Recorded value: 55; kg
